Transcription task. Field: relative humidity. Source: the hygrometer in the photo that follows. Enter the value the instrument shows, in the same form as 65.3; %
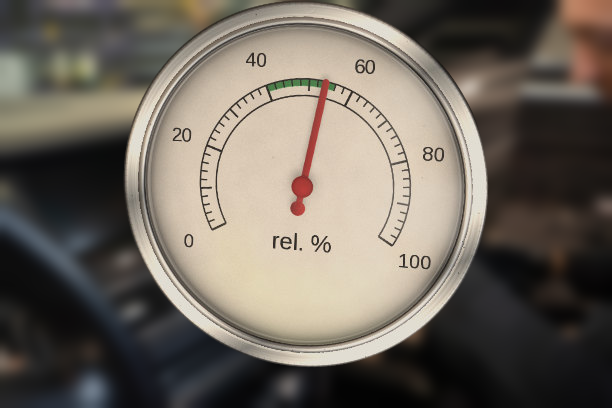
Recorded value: 54; %
